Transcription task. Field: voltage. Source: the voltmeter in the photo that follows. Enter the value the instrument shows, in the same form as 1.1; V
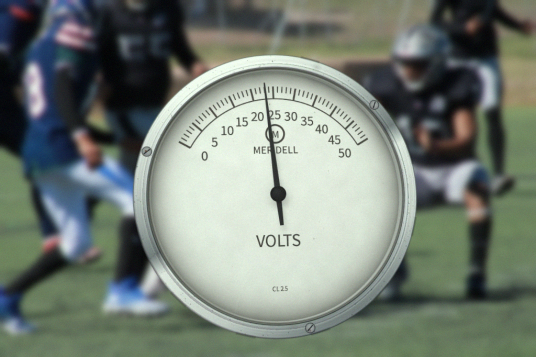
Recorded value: 23; V
